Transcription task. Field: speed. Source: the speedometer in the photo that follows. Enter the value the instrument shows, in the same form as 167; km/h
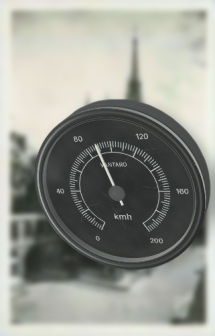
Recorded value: 90; km/h
